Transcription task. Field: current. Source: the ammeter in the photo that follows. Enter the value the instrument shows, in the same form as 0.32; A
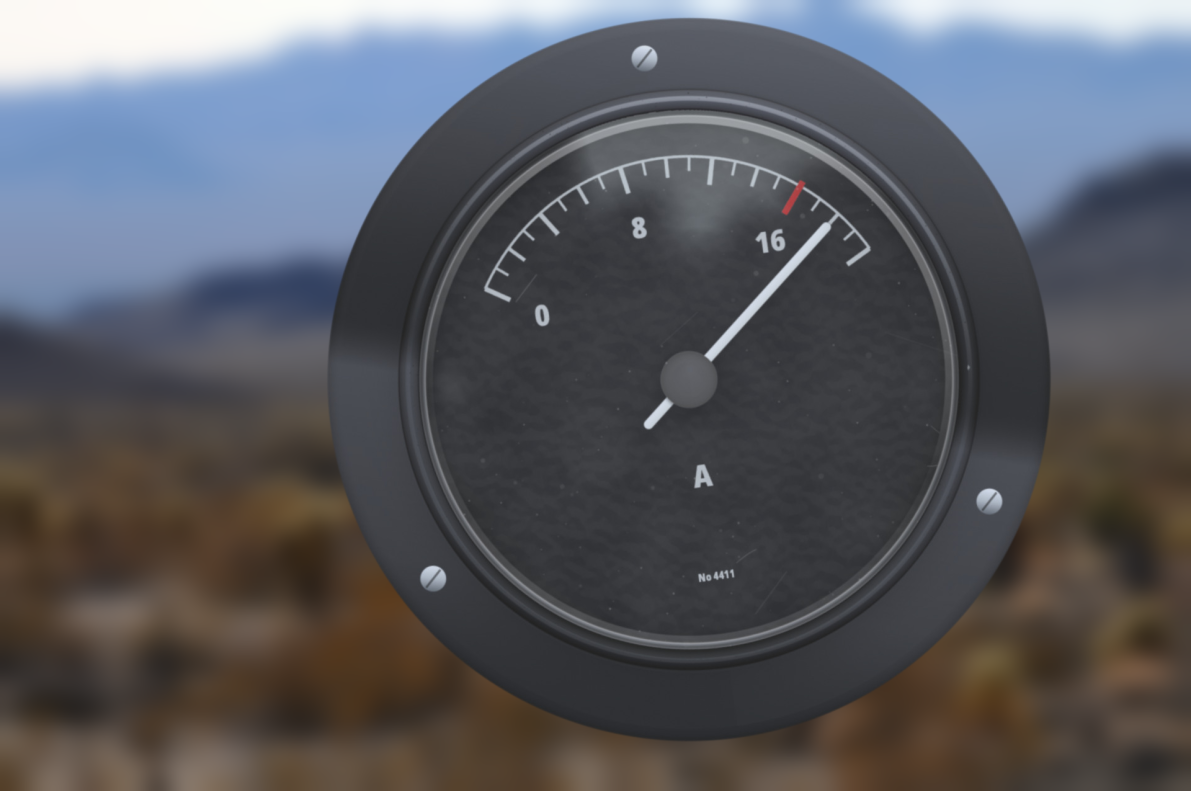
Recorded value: 18; A
